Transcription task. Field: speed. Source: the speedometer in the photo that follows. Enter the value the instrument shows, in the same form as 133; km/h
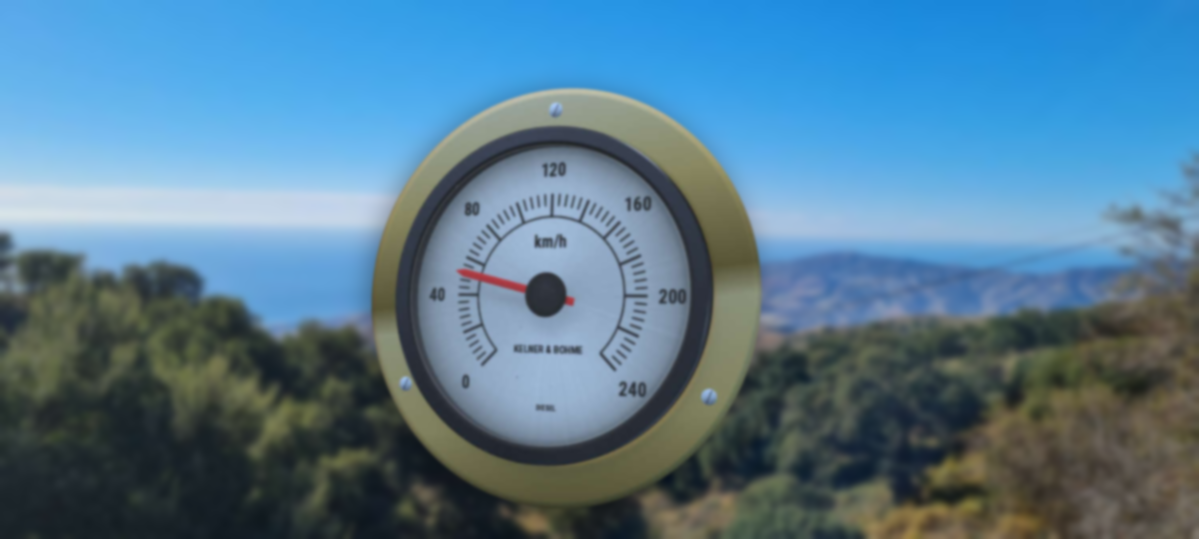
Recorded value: 52; km/h
